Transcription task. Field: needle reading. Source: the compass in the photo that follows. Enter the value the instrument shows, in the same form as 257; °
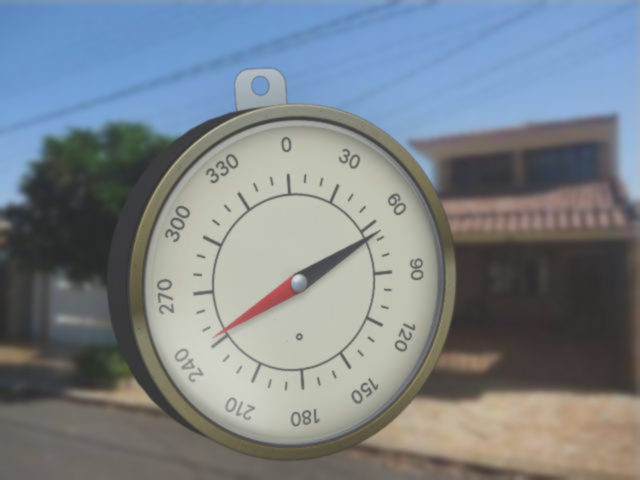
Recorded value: 245; °
